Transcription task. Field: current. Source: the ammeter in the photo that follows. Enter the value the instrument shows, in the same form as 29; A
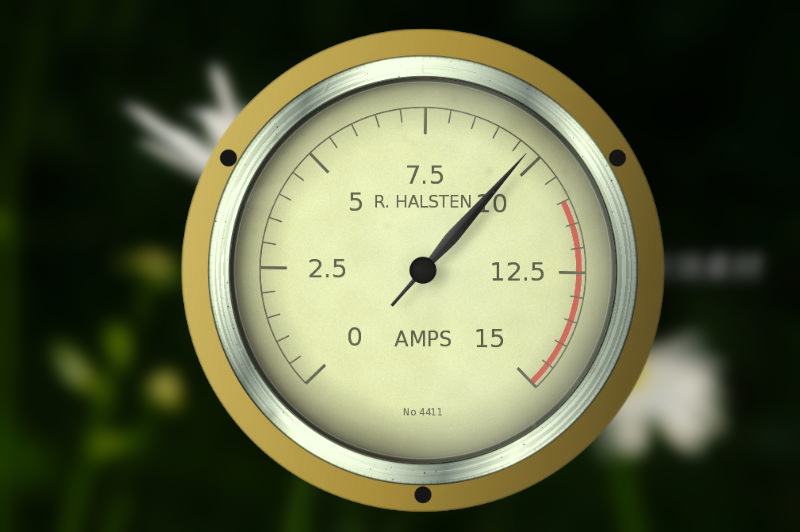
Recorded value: 9.75; A
